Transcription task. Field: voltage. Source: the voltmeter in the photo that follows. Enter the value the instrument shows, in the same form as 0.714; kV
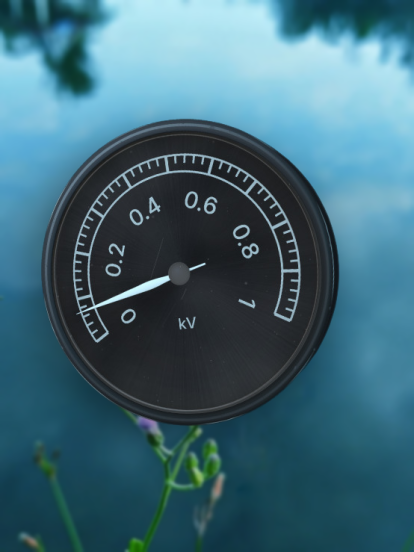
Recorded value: 0.07; kV
